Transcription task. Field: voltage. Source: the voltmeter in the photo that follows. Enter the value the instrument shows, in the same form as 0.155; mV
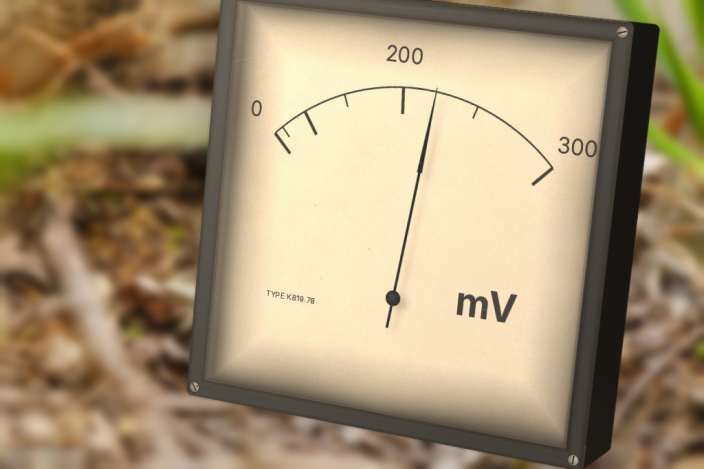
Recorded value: 225; mV
